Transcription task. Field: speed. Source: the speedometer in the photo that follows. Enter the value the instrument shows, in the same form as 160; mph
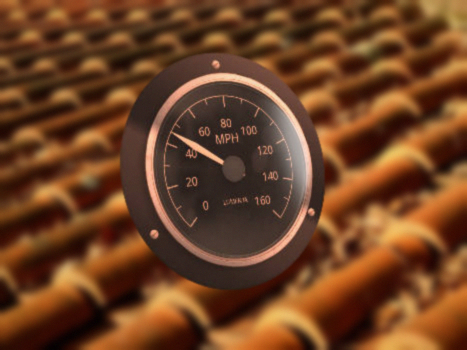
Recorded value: 45; mph
